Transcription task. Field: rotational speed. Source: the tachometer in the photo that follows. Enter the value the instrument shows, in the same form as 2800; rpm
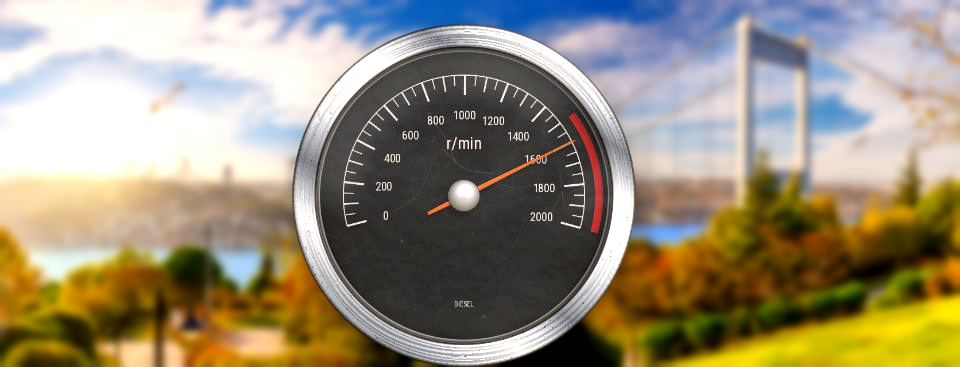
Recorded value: 1600; rpm
